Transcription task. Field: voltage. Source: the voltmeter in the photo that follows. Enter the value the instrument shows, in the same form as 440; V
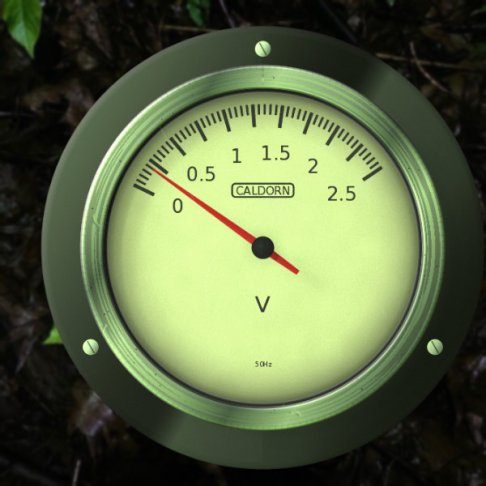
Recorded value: 0.2; V
